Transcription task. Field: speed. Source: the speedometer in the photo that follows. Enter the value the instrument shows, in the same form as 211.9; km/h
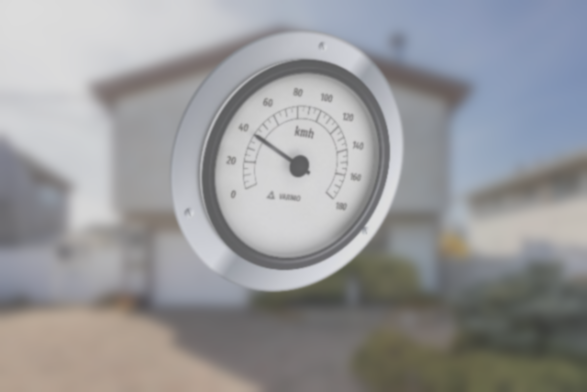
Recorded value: 40; km/h
